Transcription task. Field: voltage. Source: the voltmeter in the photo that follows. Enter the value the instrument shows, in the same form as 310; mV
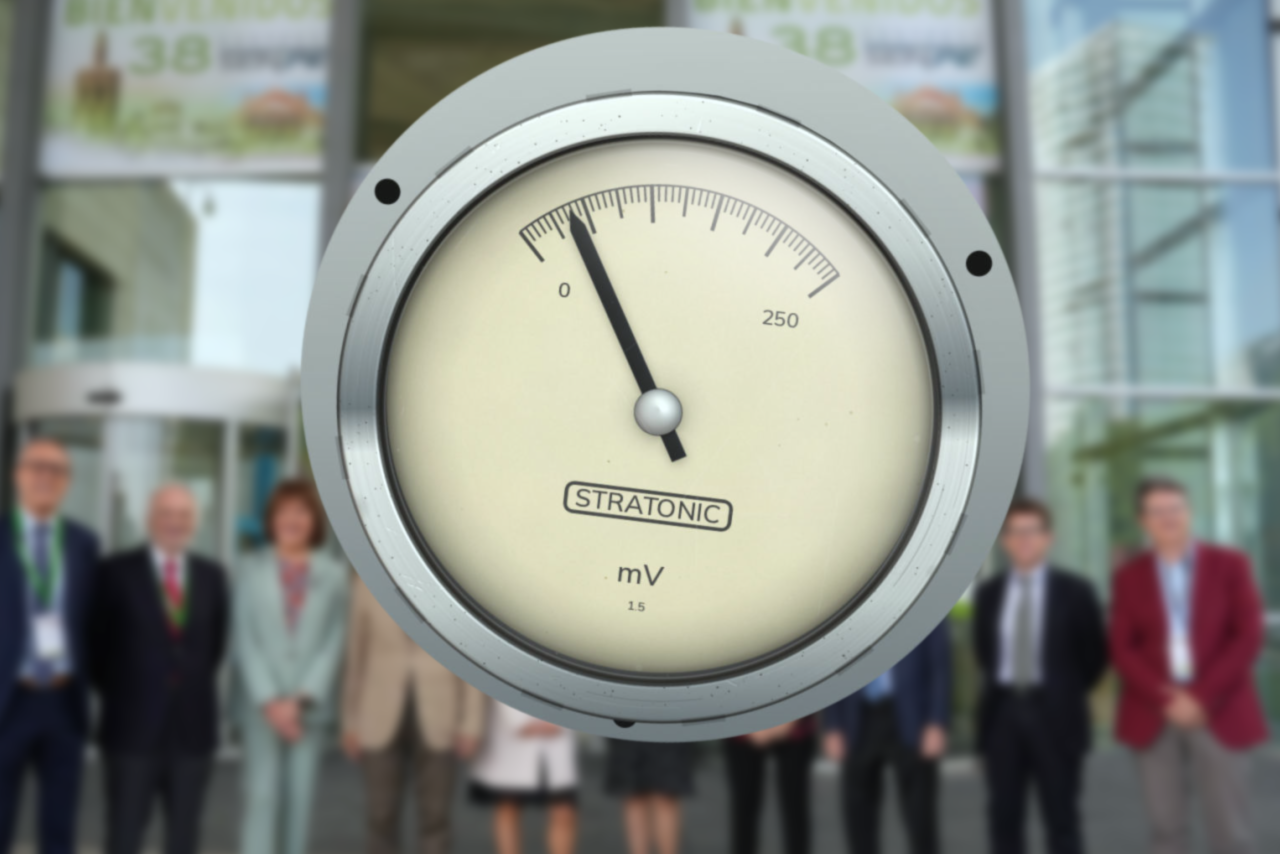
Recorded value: 40; mV
